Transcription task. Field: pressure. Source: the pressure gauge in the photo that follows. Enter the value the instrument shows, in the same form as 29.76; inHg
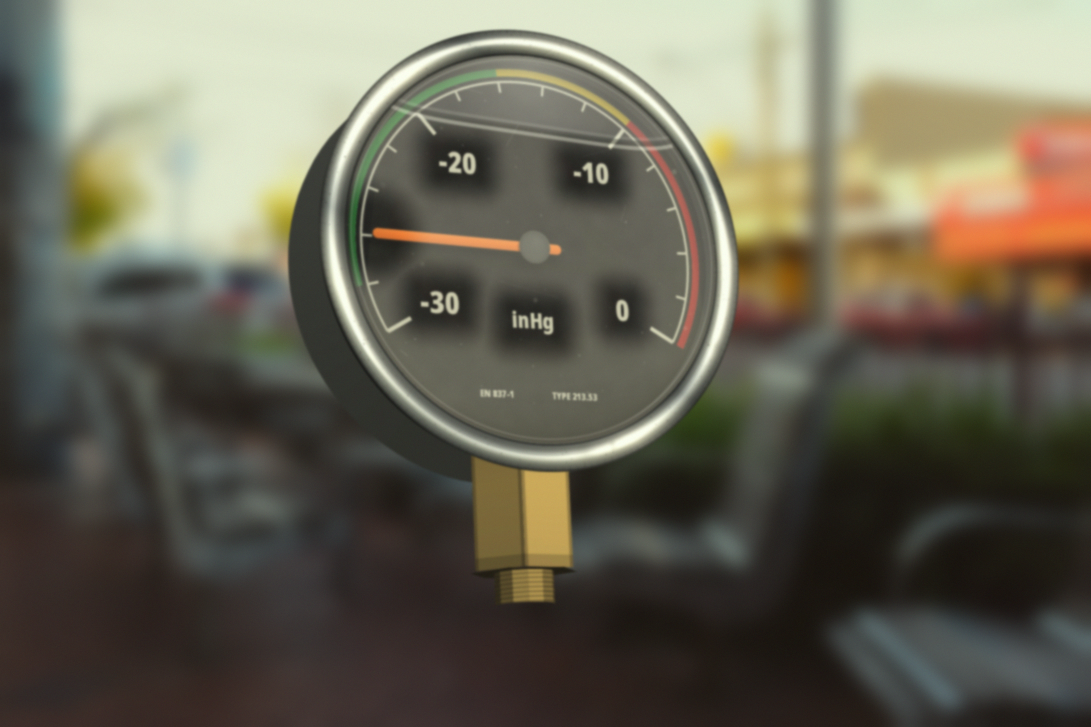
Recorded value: -26; inHg
